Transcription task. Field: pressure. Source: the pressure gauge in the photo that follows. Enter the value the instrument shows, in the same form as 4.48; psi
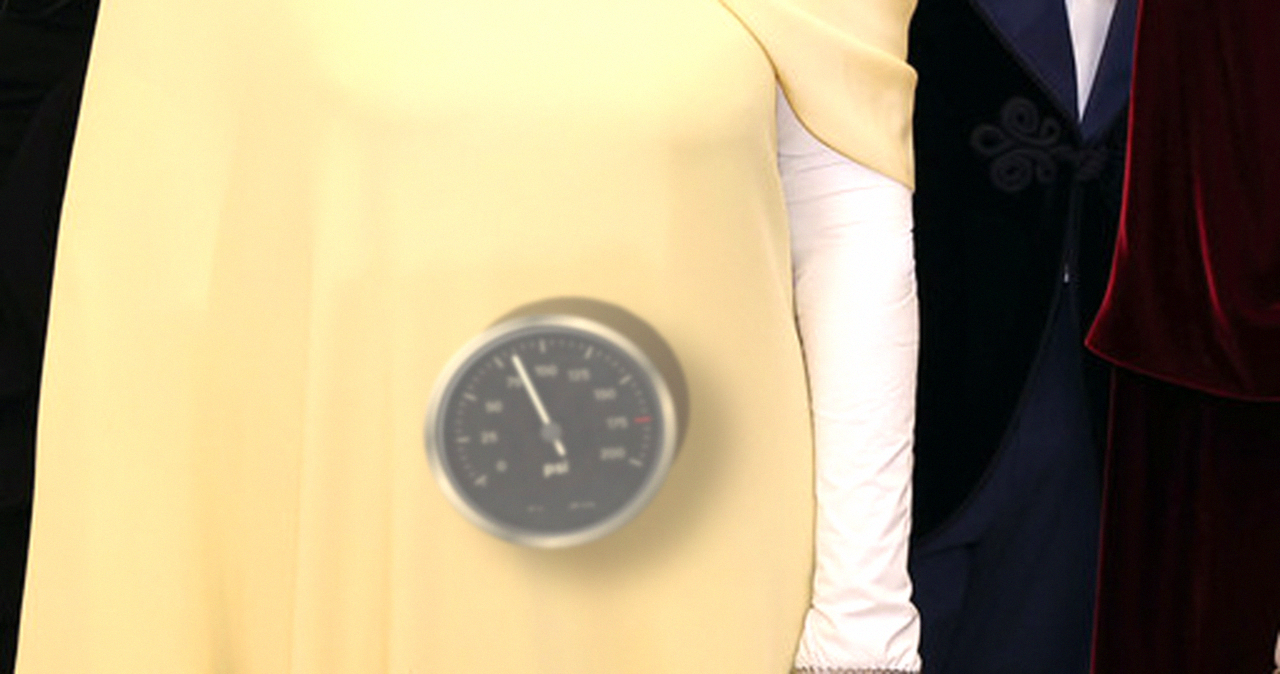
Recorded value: 85; psi
